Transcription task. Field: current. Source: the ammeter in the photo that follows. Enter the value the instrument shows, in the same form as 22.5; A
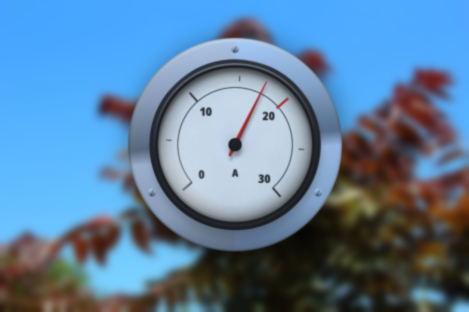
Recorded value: 17.5; A
